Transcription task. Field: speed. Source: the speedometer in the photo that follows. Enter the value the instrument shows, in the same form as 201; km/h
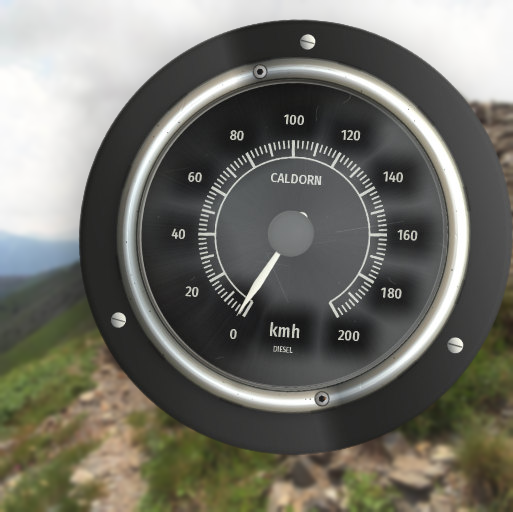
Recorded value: 2; km/h
